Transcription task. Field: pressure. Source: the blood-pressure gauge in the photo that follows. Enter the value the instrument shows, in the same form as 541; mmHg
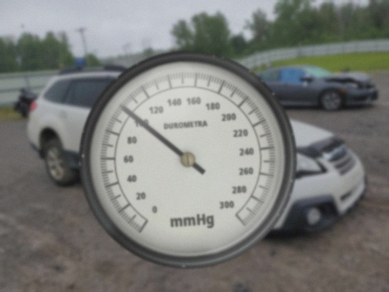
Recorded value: 100; mmHg
